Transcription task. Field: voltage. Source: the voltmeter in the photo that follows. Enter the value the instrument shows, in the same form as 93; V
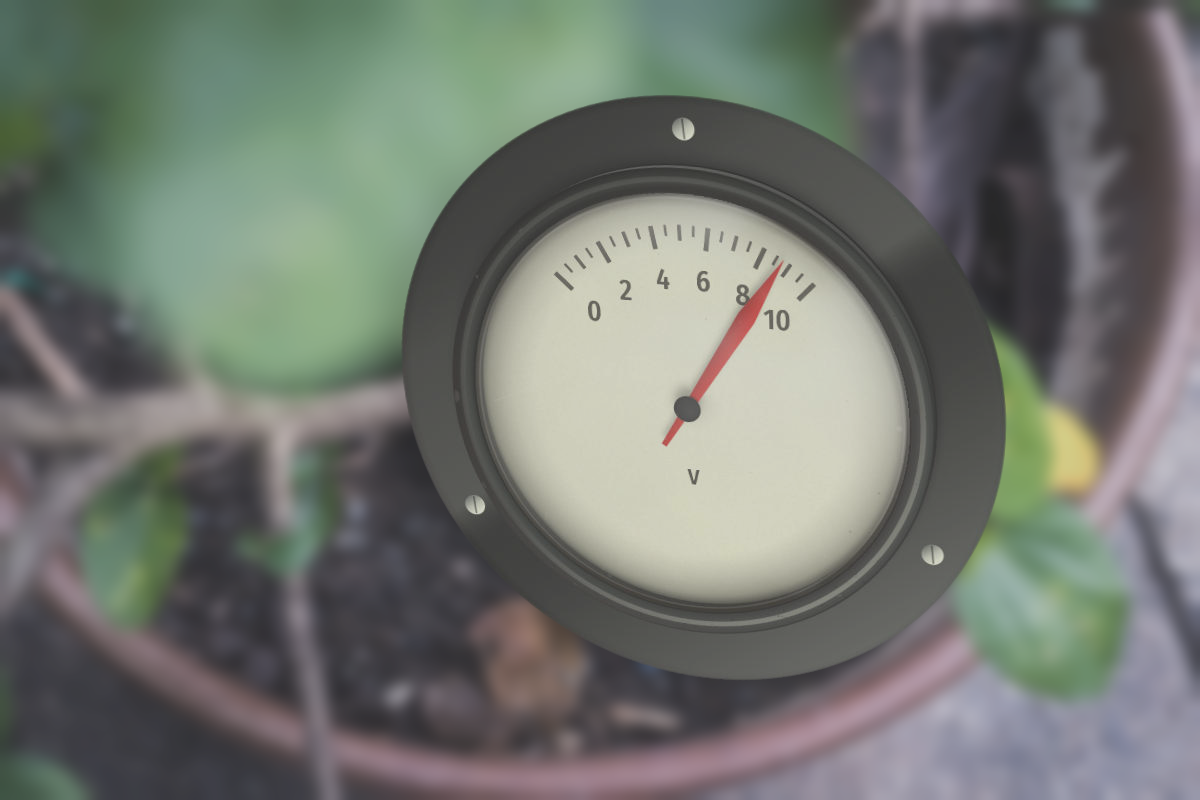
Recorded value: 8.75; V
